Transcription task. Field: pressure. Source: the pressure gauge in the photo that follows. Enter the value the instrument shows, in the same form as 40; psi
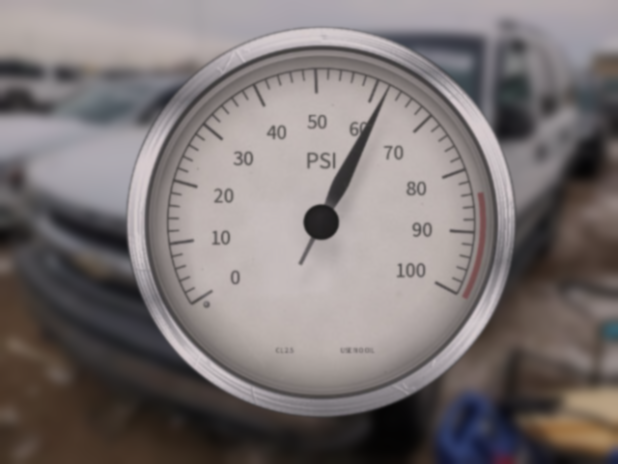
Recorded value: 62; psi
